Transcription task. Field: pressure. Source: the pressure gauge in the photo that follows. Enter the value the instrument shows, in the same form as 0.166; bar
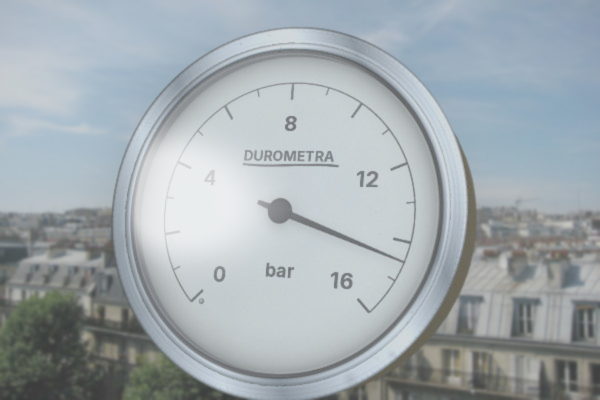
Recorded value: 14.5; bar
